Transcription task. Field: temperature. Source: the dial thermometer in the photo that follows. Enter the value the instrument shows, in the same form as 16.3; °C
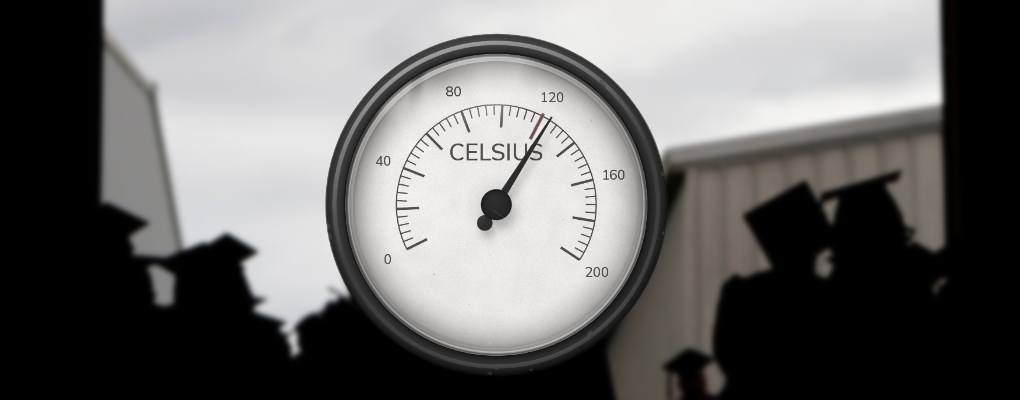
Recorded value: 124; °C
